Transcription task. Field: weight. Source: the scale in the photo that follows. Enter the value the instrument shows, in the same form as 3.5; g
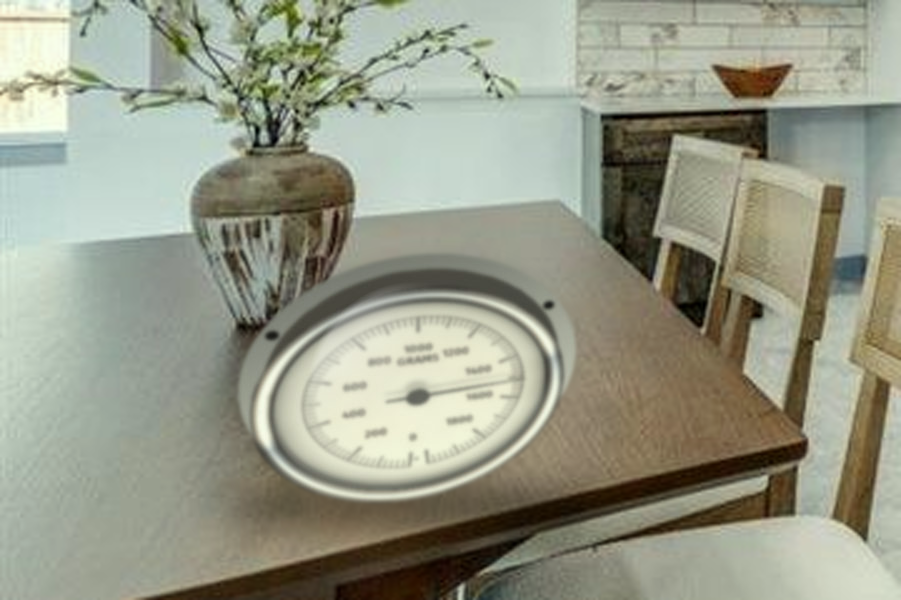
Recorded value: 1500; g
